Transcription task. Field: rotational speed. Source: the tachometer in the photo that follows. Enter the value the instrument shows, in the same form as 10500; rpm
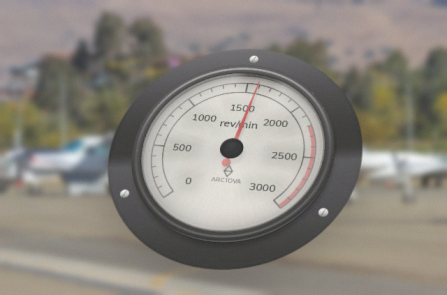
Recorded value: 1600; rpm
